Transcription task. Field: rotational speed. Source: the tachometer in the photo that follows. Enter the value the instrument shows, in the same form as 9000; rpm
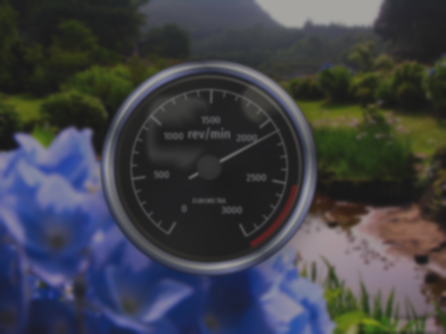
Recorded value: 2100; rpm
